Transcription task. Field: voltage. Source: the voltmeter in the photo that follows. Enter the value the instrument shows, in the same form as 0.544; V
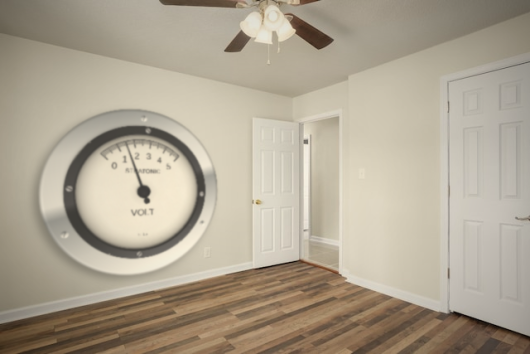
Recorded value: 1.5; V
